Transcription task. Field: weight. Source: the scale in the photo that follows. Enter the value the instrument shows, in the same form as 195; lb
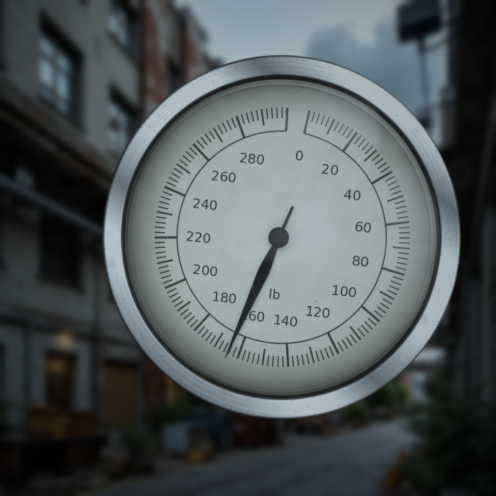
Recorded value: 164; lb
